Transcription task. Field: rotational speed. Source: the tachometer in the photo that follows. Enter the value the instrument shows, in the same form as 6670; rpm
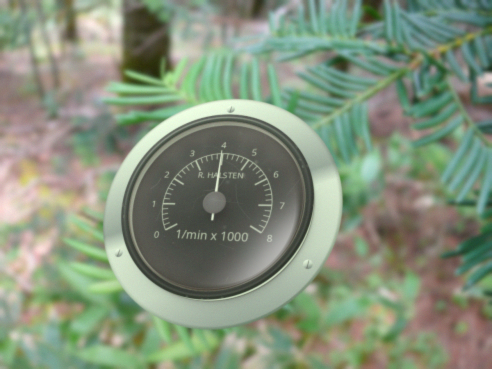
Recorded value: 4000; rpm
